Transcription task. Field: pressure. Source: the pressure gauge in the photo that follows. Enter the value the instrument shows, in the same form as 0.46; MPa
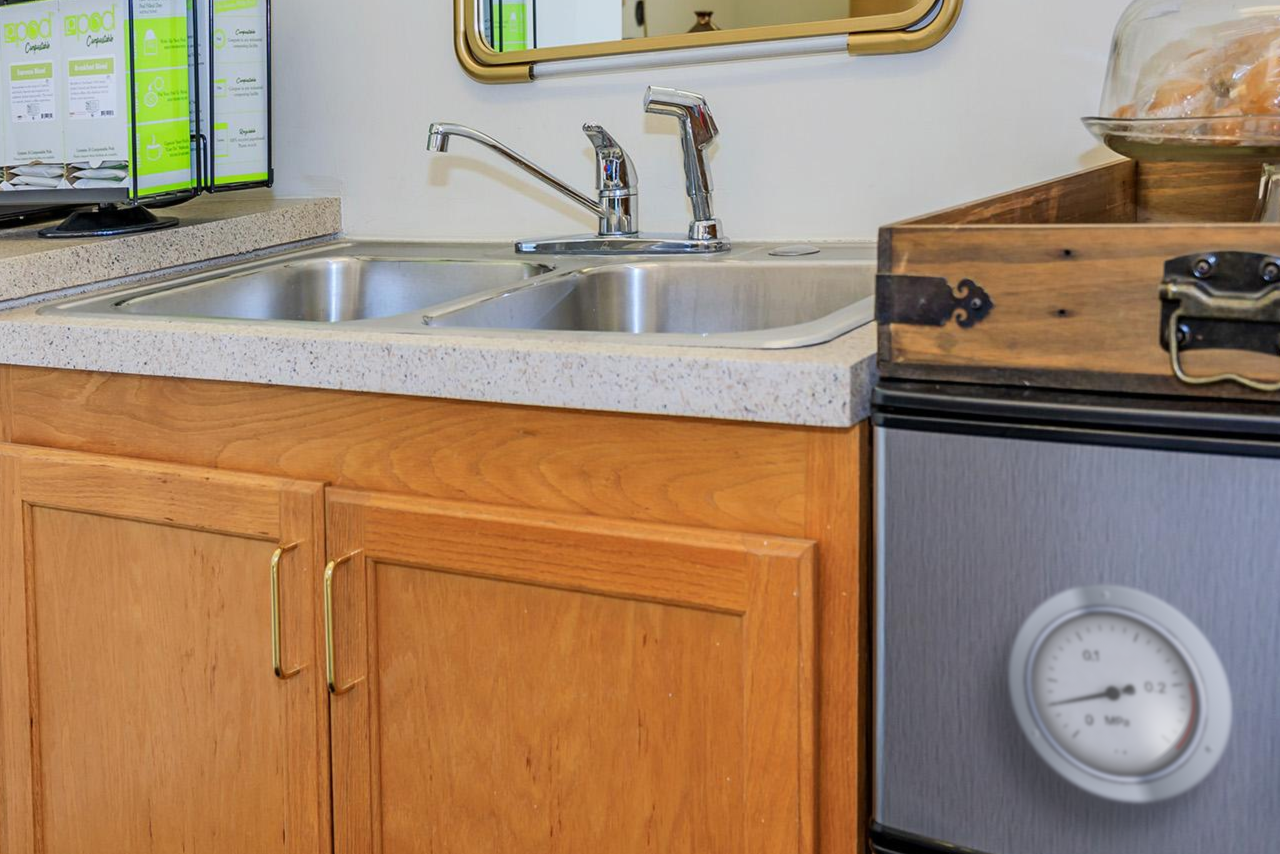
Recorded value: 0.03; MPa
